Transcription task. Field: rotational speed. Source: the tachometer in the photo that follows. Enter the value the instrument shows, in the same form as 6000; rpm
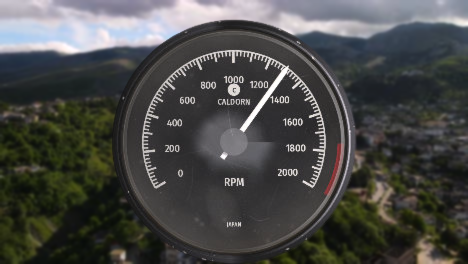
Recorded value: 1300; rpm
